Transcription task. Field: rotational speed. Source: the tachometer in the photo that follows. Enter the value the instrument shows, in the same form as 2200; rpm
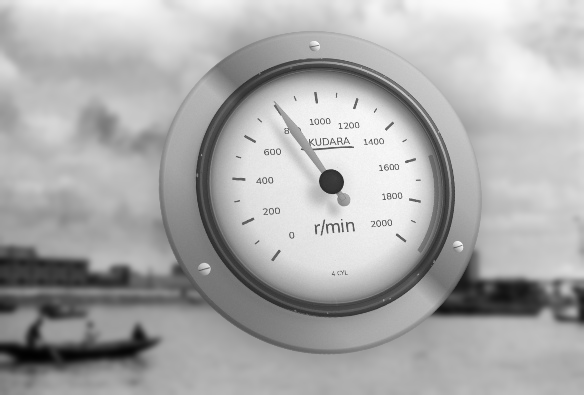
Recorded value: 800; rpm
